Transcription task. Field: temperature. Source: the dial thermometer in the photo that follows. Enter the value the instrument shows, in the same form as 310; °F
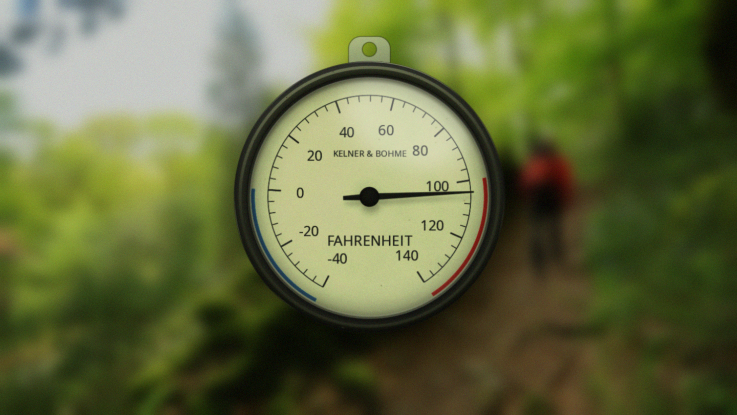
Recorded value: 104; °F
